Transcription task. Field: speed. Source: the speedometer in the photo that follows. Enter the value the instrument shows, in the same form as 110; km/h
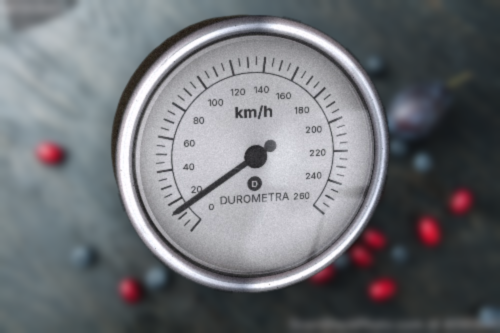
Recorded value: 15; km/h
